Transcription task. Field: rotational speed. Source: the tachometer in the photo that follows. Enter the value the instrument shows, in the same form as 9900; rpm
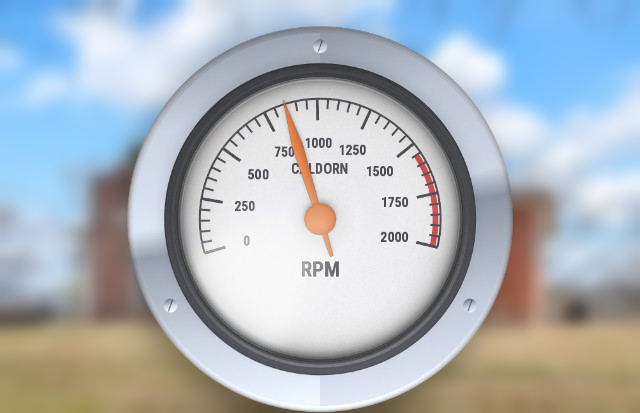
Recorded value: 850; rpm
